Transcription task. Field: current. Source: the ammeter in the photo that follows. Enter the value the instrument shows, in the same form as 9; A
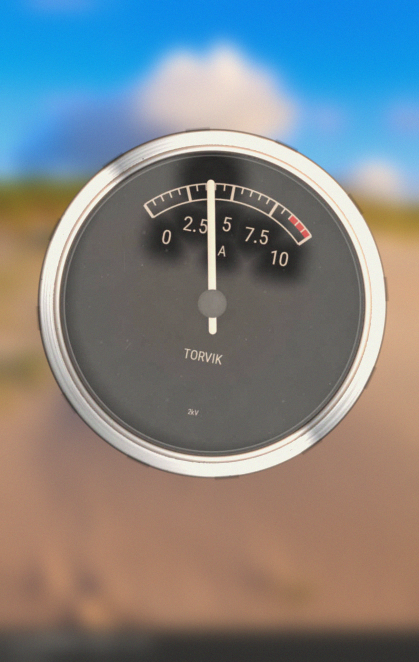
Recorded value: 3.75; A
